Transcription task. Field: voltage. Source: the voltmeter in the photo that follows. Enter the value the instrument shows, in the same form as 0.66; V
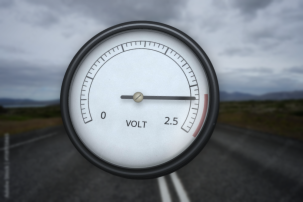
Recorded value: 2.15; V
